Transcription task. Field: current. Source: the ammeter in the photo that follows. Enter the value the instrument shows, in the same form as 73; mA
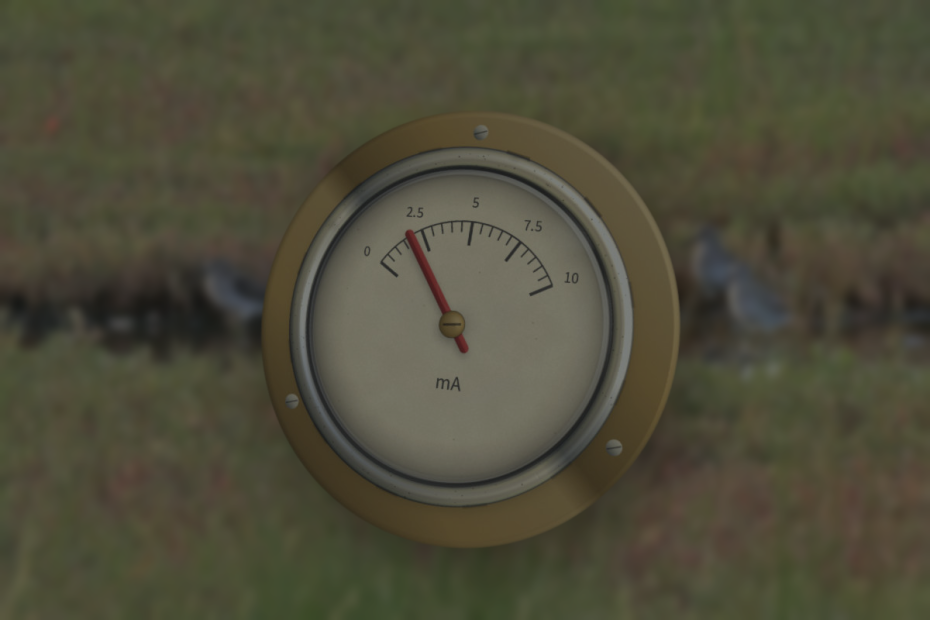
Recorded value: 2; mA
